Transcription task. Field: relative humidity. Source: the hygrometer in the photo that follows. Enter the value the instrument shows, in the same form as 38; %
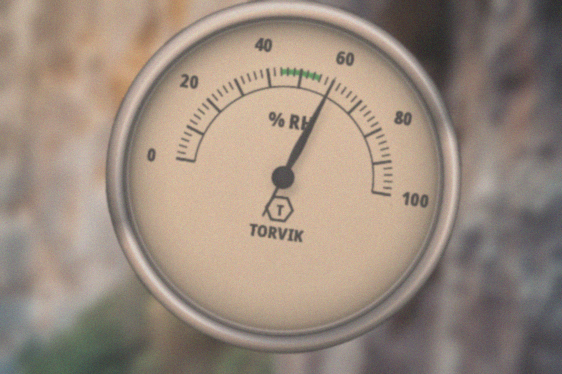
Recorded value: 60; %
